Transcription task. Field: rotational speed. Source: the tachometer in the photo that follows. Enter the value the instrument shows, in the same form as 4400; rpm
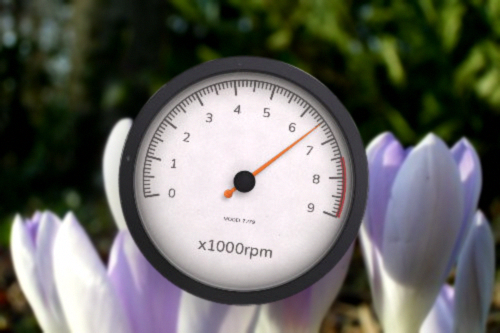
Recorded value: 6500; rpm
